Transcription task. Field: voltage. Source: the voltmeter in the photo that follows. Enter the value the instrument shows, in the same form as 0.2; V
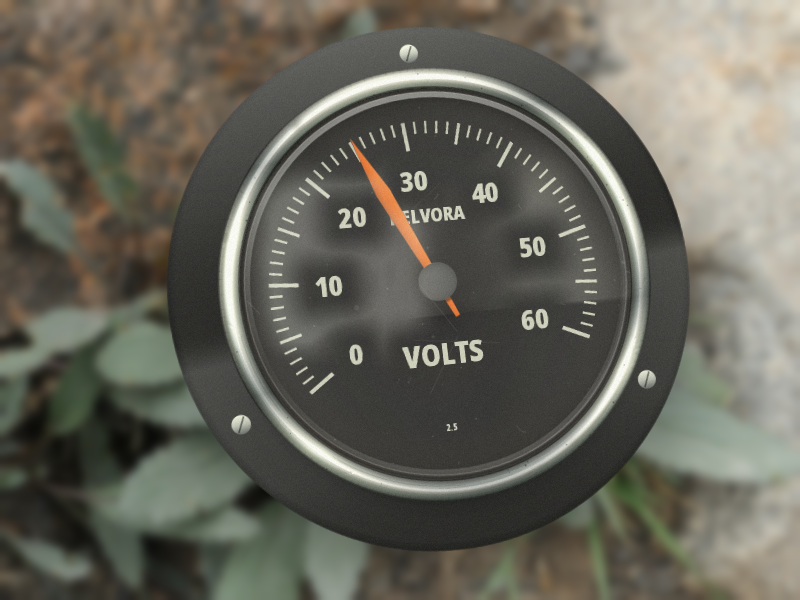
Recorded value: 25; V
